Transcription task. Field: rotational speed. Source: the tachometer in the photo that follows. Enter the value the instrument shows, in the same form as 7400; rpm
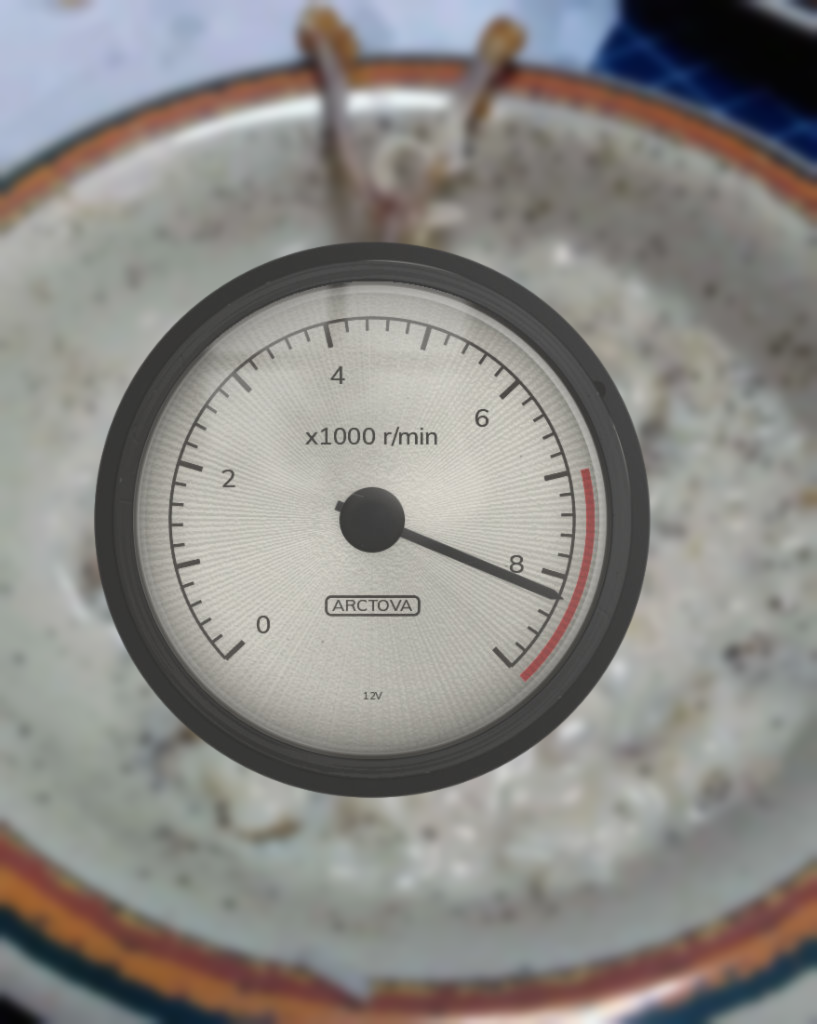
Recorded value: 8200; rpm
